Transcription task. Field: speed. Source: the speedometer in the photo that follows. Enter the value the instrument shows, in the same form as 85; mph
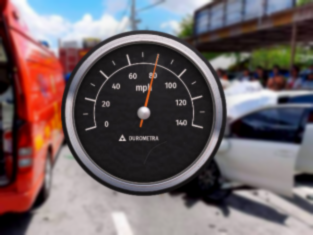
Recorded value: 80; mph
